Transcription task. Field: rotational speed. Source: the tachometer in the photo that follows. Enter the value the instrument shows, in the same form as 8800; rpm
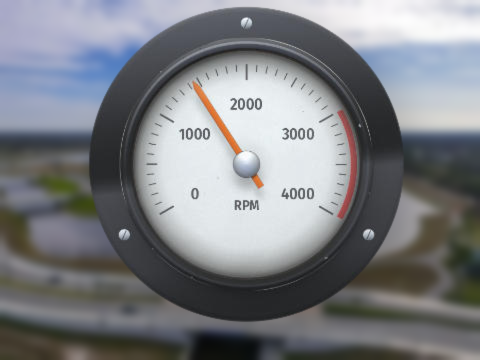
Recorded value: 1450; rpm
